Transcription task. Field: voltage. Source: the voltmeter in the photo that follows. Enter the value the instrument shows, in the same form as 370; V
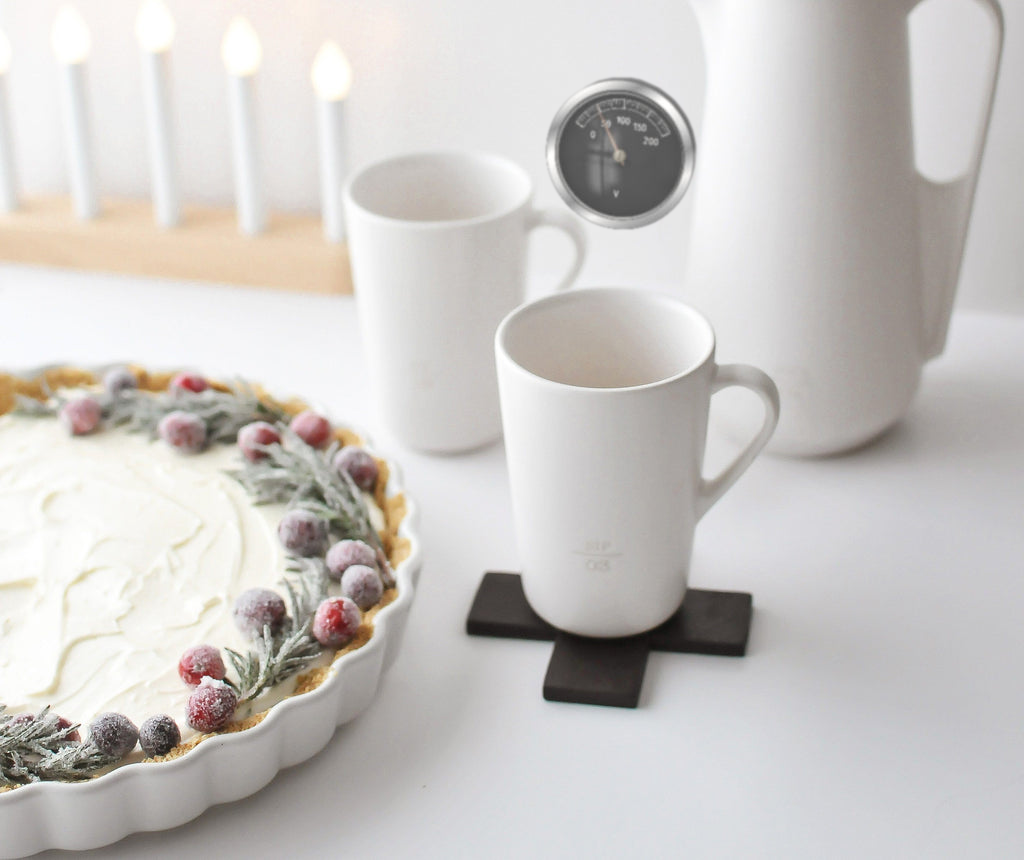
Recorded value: 50; V
